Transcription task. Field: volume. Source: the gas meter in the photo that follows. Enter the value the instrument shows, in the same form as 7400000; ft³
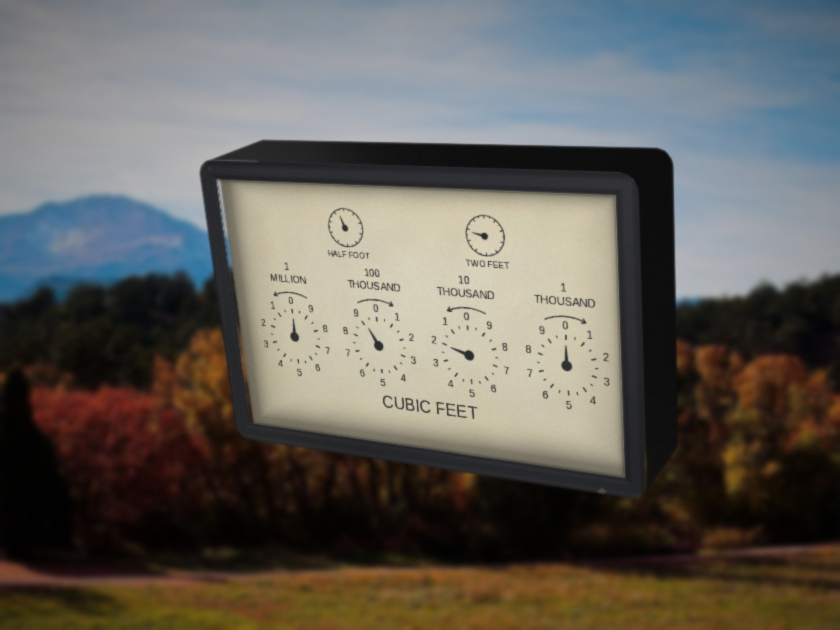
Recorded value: 992000; ft³
